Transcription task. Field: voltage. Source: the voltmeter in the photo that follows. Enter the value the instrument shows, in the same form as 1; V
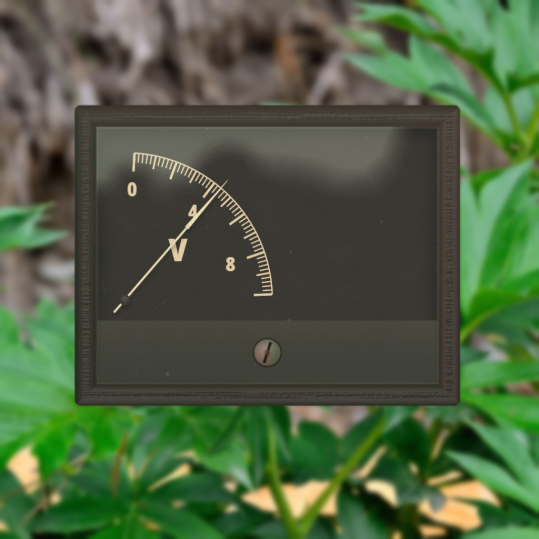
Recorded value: 4.4; V
